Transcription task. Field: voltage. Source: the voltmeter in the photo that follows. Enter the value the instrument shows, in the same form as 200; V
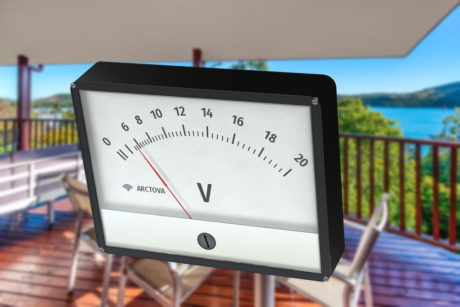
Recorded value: 6; V
